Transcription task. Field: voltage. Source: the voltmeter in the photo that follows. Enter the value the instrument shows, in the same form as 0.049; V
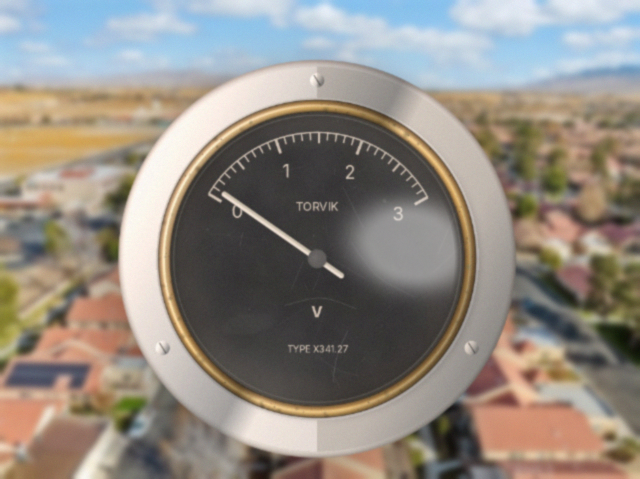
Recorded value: 0.1; V
